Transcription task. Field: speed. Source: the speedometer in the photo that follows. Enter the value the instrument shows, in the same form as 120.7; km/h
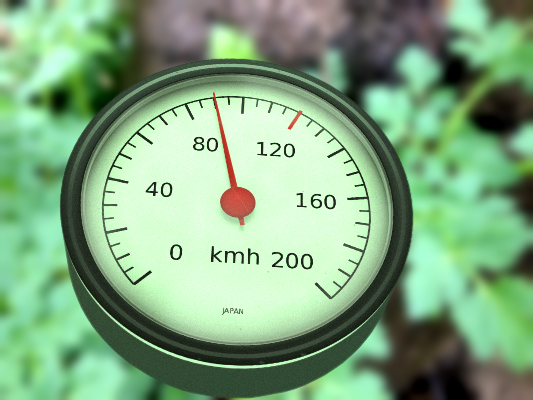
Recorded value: 90; km/h
